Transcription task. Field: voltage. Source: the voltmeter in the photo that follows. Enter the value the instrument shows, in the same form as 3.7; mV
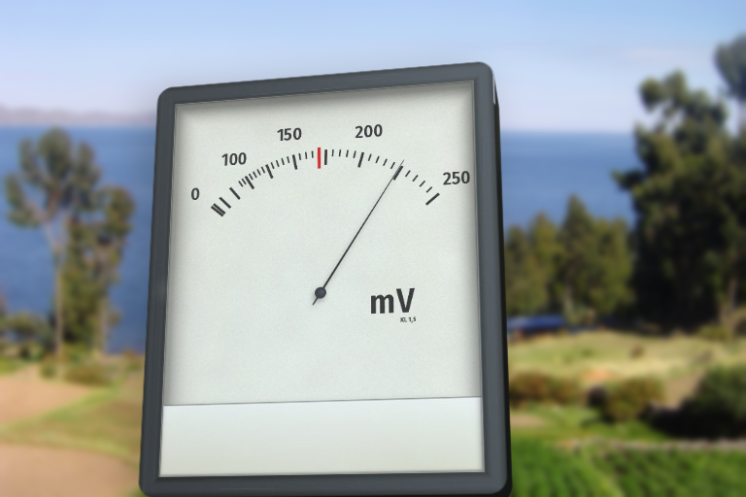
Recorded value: 225; mV
